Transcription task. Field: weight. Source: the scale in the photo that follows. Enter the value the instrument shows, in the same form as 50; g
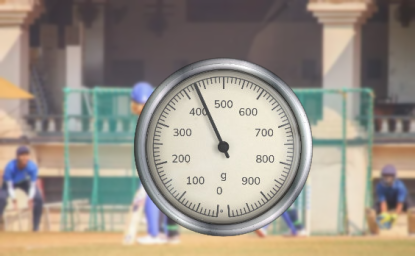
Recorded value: 430; g
